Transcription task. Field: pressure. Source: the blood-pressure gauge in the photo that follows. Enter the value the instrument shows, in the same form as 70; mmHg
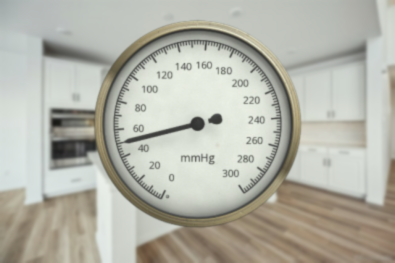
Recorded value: 50; mmHg
